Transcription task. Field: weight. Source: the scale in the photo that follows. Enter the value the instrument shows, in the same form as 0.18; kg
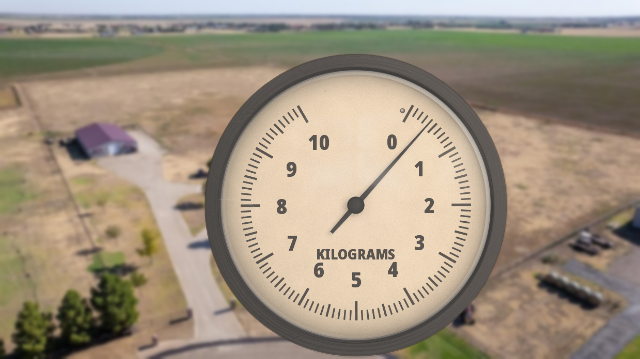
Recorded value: 0.4; kg
